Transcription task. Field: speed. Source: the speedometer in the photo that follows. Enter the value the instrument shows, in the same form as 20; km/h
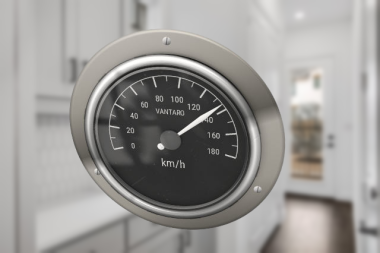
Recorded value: 135; km/h
